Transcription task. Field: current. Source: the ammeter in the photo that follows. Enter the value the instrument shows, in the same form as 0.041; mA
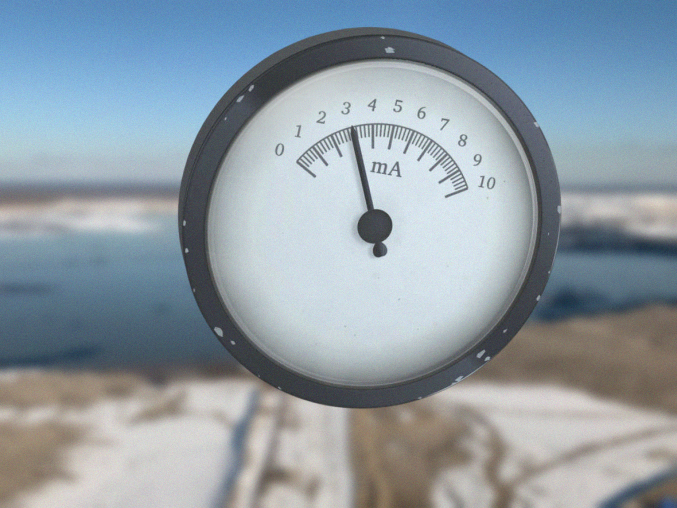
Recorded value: 3; mA
